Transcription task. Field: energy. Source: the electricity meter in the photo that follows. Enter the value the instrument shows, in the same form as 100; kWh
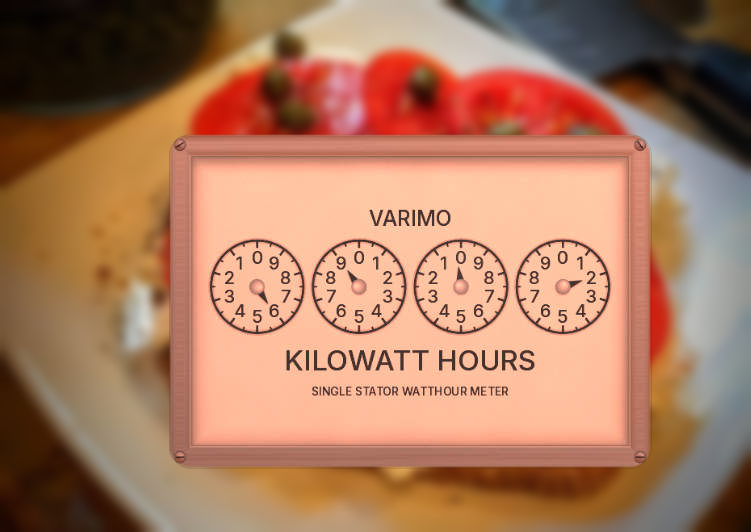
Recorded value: 5902; kWh
